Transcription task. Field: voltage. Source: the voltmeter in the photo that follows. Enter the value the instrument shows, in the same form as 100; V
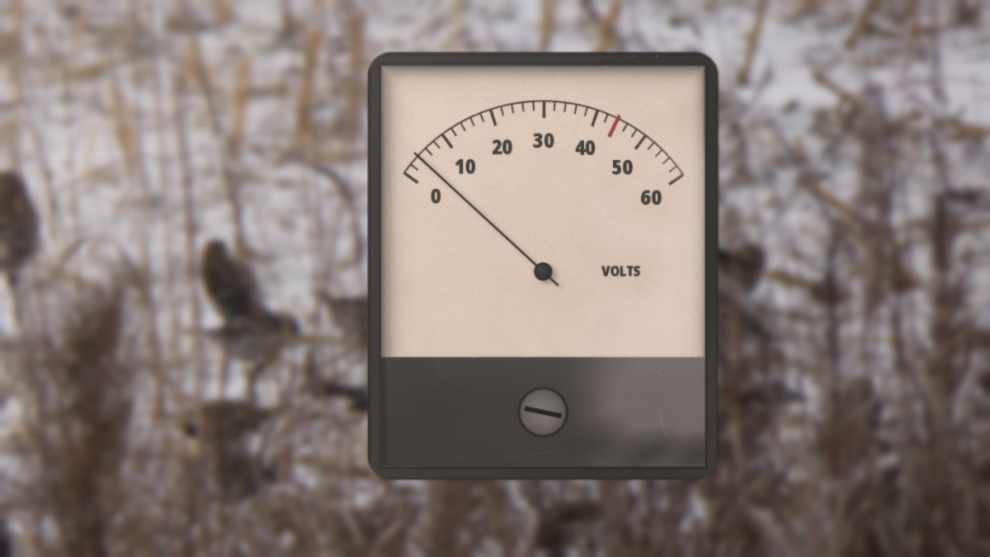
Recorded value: 4; V
